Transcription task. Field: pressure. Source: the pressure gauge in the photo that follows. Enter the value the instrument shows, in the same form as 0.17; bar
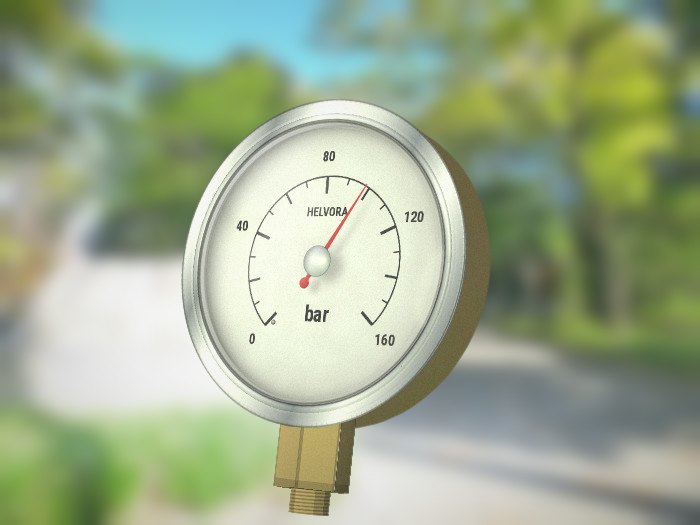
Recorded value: 100; bar
